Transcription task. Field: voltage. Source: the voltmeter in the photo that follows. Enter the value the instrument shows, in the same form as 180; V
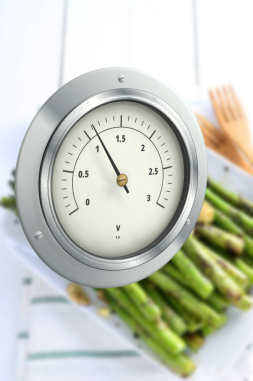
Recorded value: 1.1; V
